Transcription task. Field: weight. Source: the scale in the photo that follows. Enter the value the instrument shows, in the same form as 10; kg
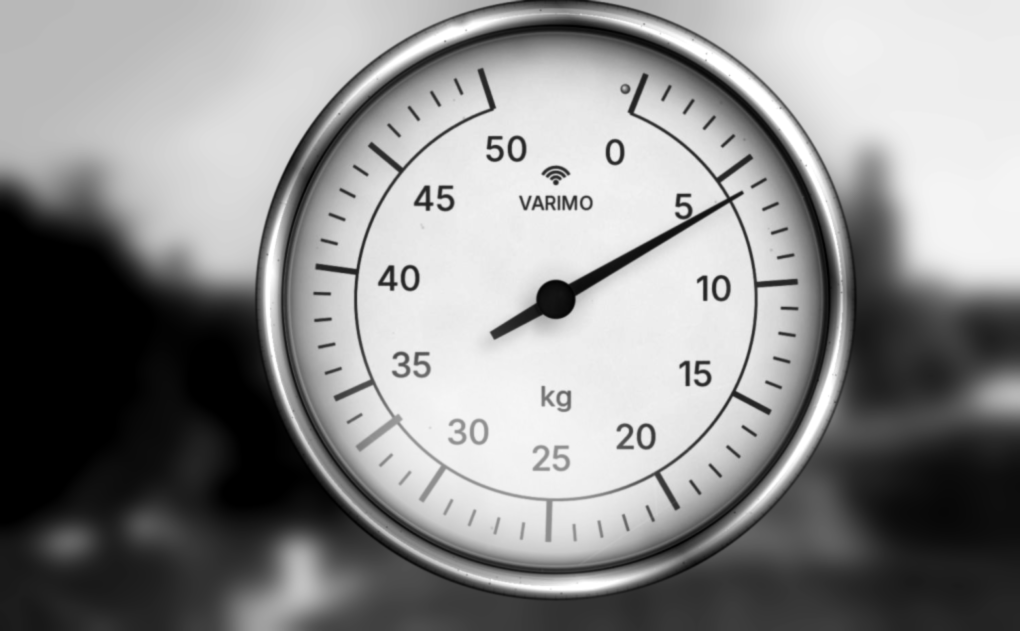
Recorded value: 6; kg
